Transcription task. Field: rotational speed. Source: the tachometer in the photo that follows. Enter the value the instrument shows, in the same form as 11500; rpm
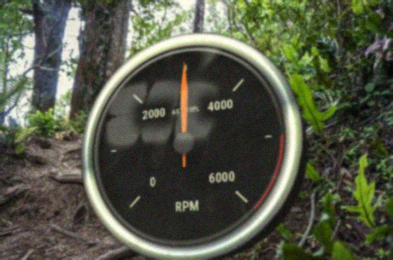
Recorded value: 3000; rpm
